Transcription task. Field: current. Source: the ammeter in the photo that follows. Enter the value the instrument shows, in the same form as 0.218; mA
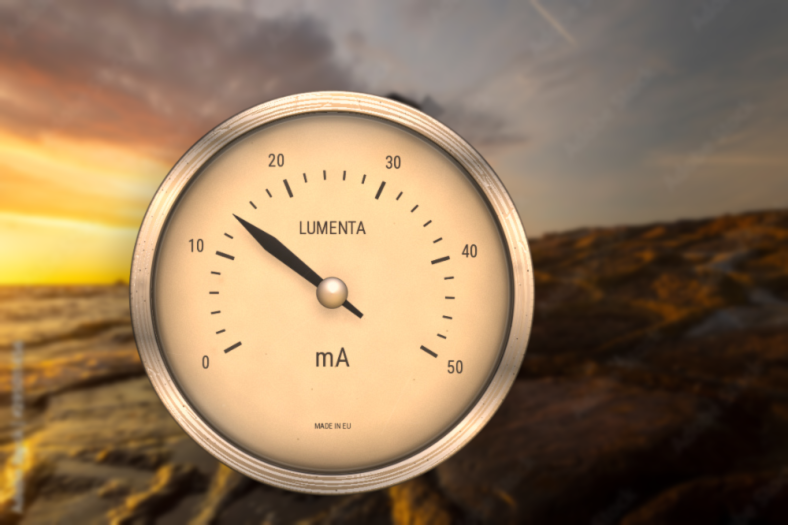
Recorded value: 14; mA
